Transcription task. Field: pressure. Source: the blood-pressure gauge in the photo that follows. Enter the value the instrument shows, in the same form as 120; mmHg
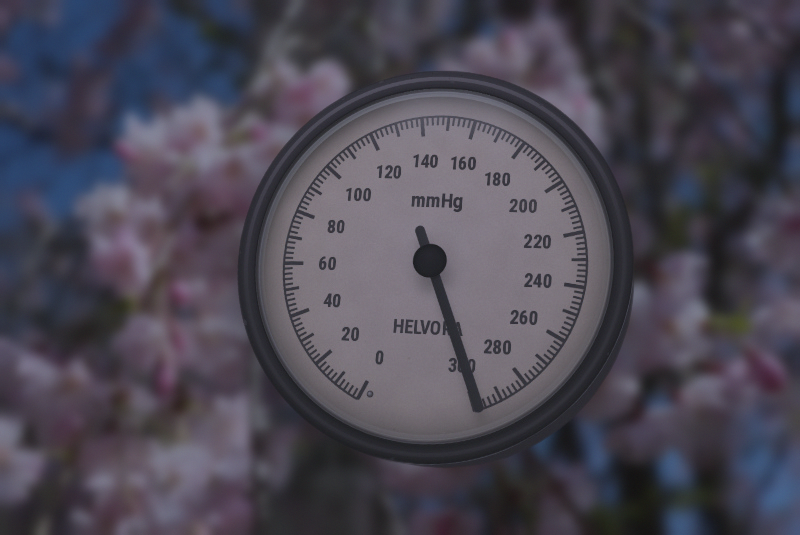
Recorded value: 298; mmHg
